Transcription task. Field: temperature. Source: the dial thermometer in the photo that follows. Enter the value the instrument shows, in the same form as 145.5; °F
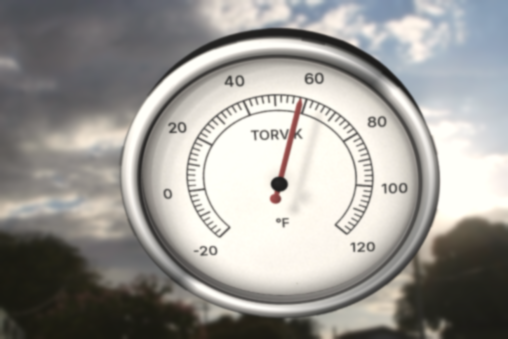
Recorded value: 58; °F
